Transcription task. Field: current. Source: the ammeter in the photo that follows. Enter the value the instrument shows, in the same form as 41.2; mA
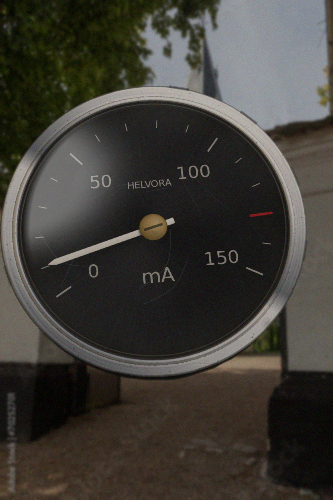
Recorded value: 10; mA
